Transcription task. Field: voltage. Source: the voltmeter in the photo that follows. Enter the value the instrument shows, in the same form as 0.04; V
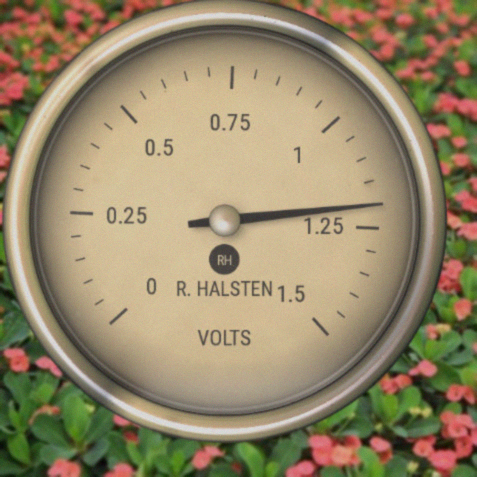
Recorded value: 1.2; V
